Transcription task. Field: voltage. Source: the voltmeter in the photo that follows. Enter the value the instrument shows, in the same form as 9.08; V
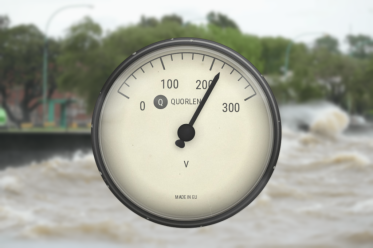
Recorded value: 220; V
